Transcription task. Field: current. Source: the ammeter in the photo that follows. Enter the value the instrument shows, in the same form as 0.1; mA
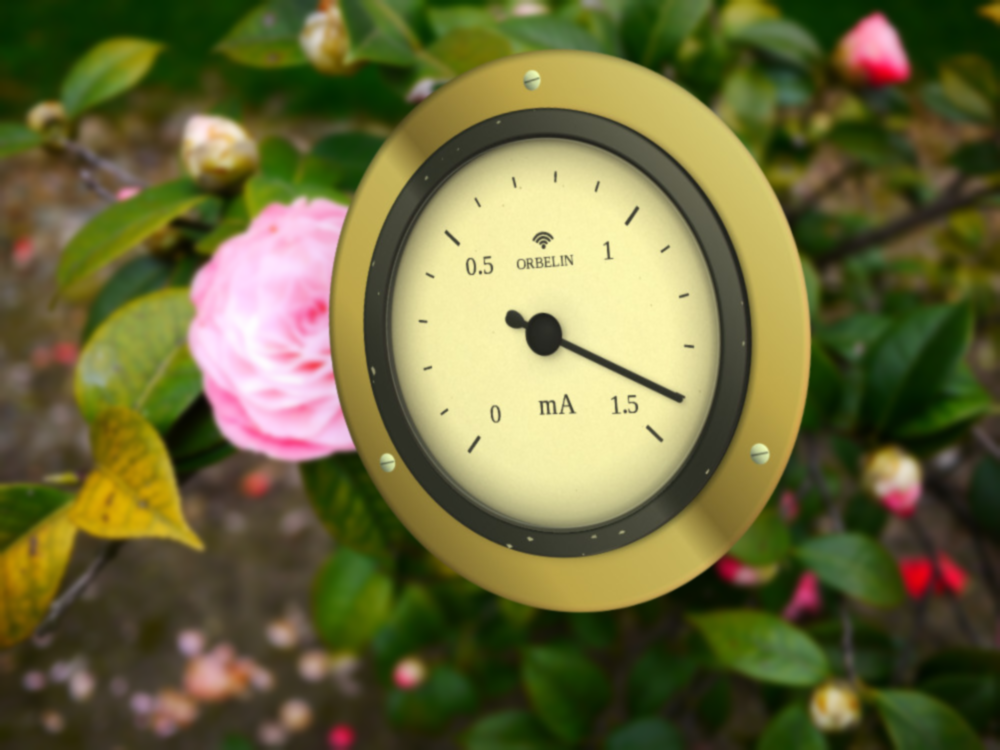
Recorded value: 1.4; mA
